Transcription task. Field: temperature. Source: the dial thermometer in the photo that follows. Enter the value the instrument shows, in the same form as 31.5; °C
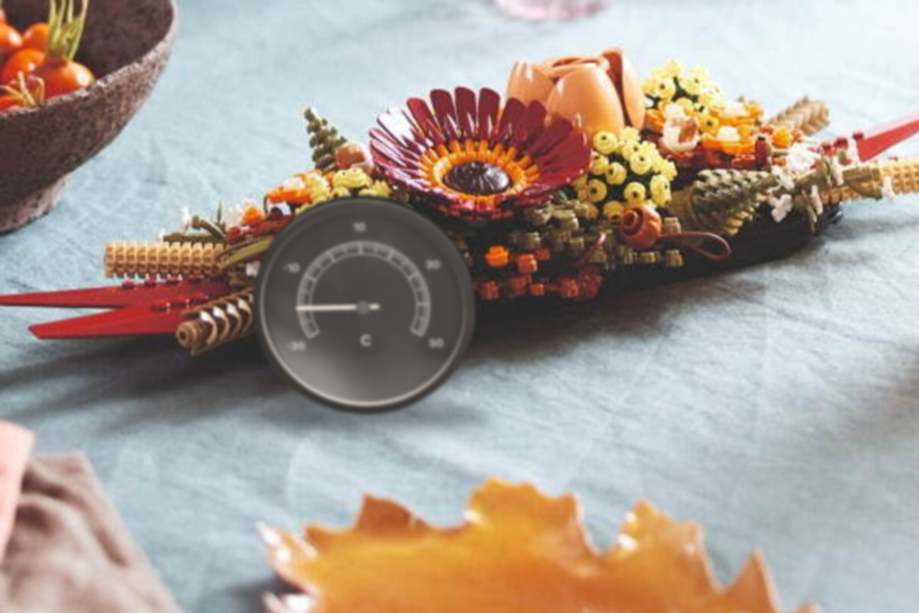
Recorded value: -20; °C
